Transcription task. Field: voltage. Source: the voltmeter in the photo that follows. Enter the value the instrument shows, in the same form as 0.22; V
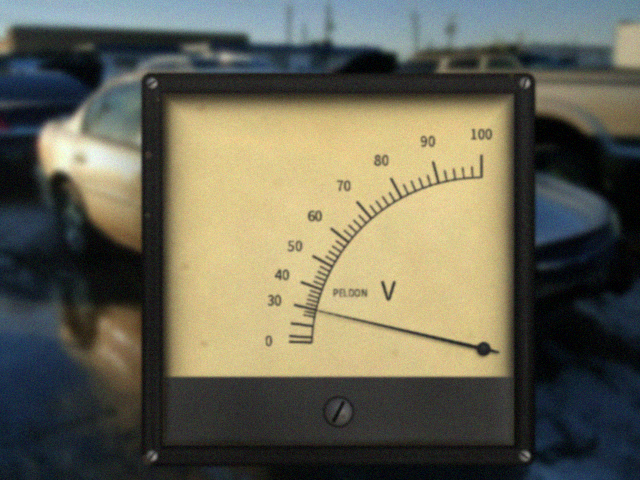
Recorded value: 30; V
